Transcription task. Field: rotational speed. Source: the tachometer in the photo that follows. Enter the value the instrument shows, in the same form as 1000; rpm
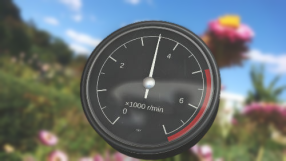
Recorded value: 3500; rpm
